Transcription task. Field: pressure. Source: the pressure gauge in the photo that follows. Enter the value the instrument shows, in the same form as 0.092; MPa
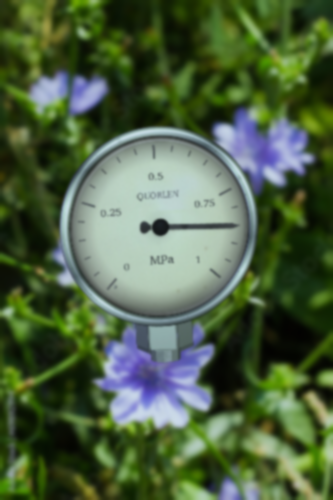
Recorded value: 0.85; MPa
